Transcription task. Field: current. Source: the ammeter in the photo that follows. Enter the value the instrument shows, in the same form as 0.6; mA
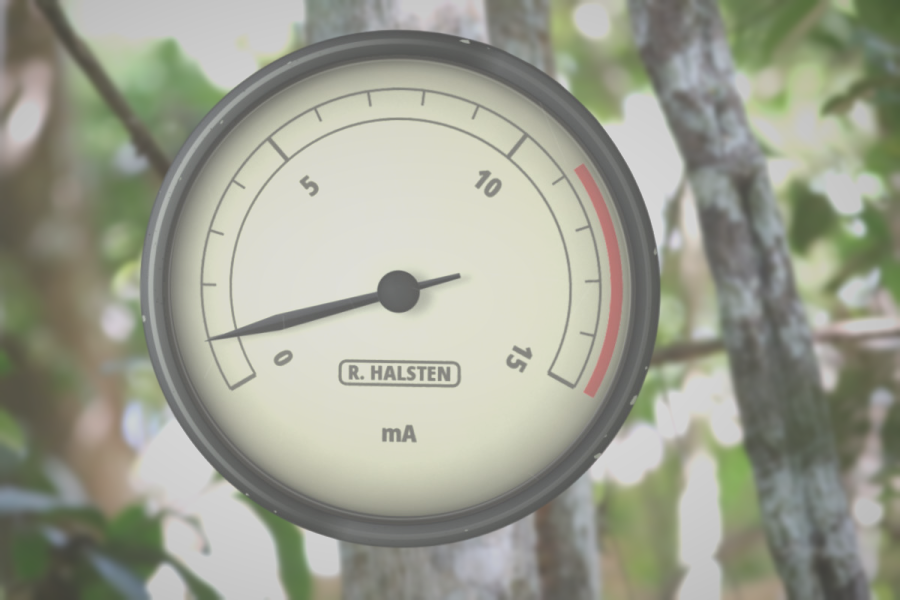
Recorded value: 1; mA
